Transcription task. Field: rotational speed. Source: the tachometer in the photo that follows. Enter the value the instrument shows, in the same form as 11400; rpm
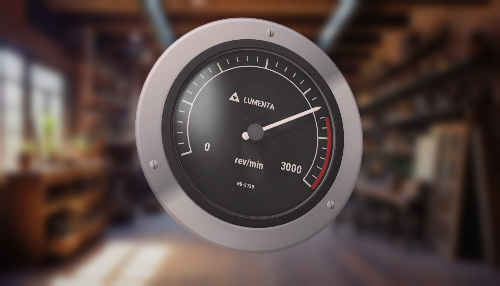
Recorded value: 2200; rpm
